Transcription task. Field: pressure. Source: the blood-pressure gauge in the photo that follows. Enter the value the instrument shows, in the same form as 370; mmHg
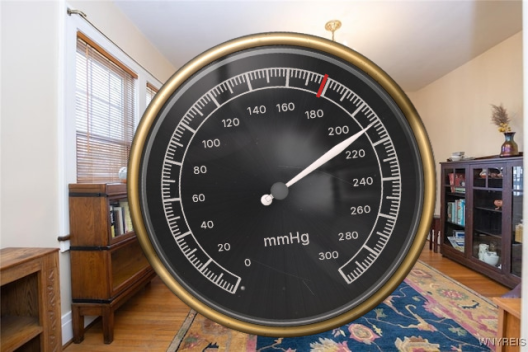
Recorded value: 210; mmHg
